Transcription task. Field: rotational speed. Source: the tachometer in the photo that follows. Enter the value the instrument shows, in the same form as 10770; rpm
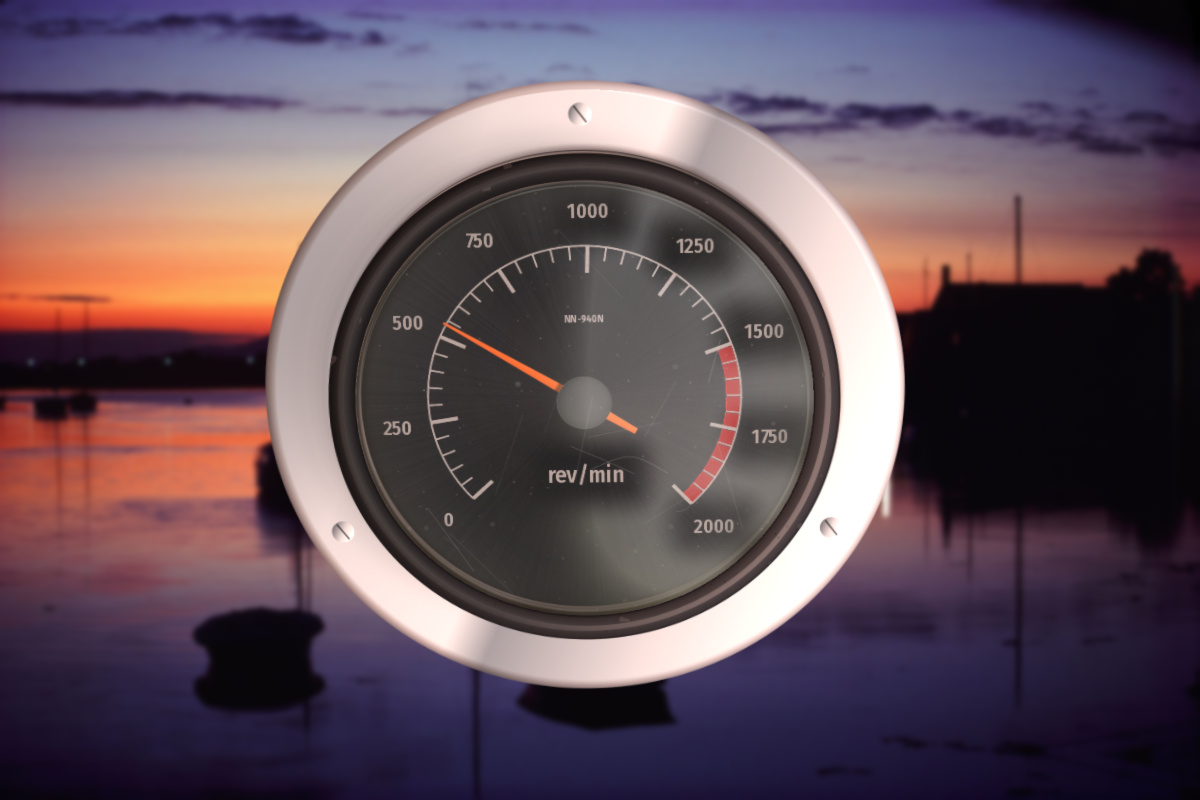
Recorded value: 550; rpm
